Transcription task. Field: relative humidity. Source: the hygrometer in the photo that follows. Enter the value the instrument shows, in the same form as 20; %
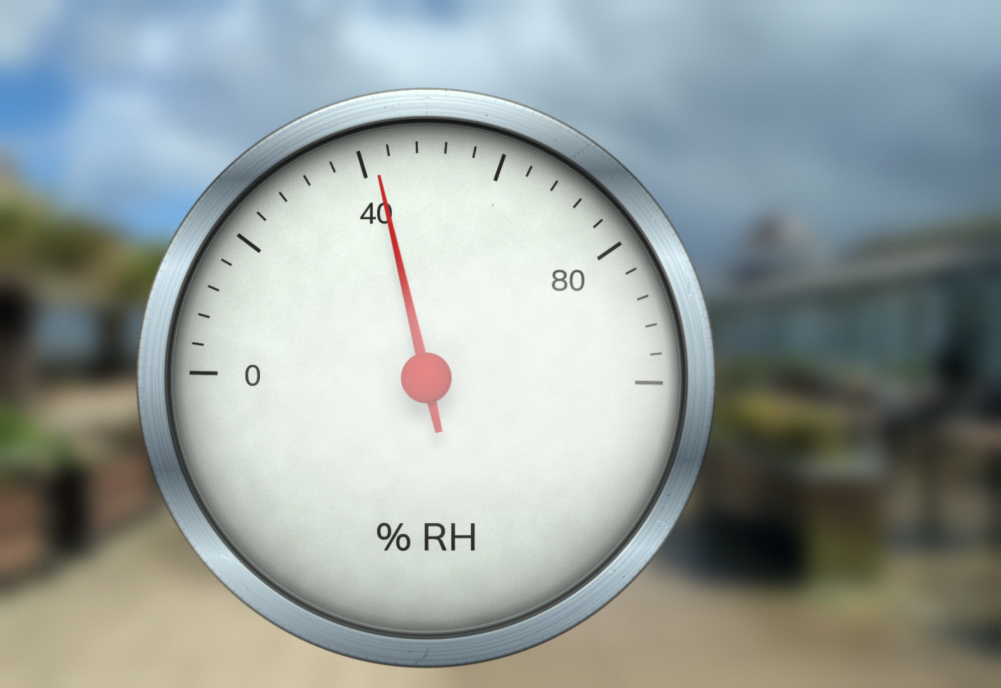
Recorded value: 42; %
